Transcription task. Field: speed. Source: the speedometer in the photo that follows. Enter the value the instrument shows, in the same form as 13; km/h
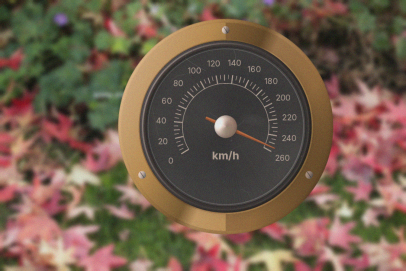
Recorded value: 255; km/h
